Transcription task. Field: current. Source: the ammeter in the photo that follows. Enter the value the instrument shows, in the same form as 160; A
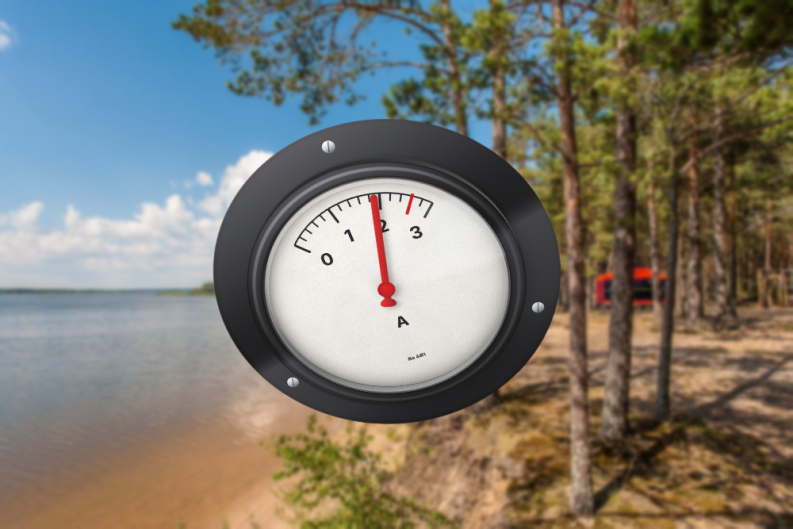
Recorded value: 1.9; A
